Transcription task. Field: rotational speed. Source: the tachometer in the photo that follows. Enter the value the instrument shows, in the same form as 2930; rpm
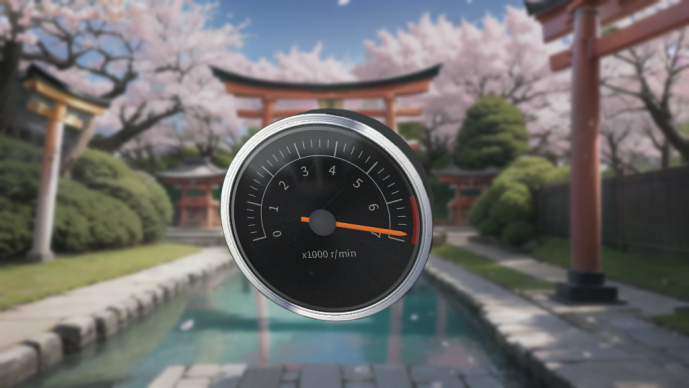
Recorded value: 6800; rpm
